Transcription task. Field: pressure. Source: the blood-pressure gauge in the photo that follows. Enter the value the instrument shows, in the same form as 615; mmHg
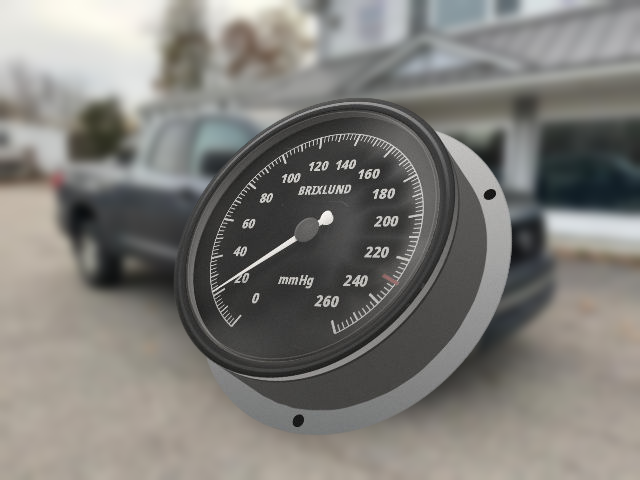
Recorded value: 20; mmHg
